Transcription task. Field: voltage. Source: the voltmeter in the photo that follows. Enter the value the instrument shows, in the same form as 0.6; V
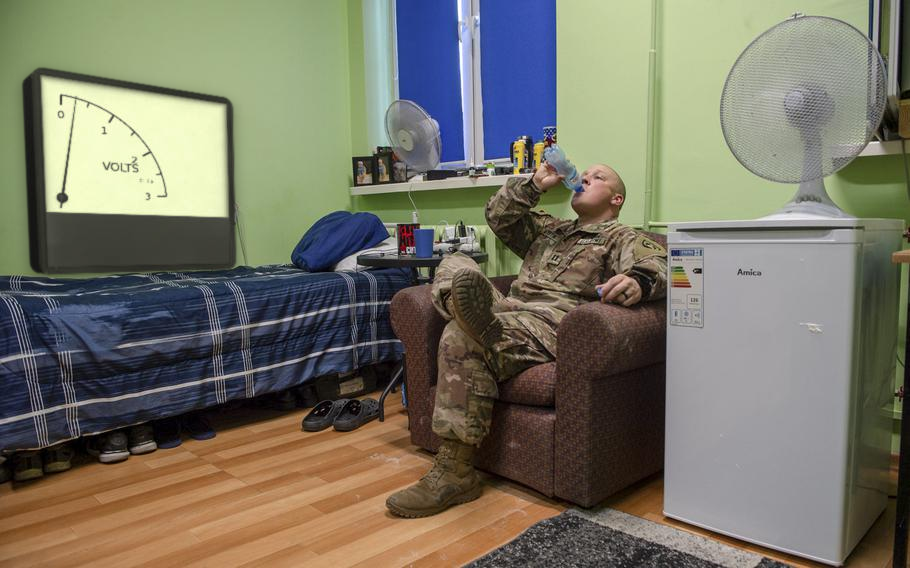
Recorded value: 0.25; V
